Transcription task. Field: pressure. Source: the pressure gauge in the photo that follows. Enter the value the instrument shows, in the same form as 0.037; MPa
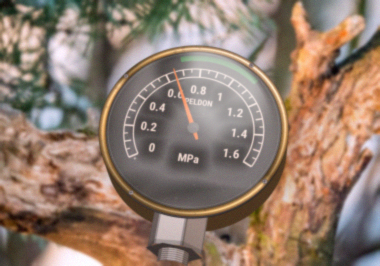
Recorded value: 0.65; MPa
